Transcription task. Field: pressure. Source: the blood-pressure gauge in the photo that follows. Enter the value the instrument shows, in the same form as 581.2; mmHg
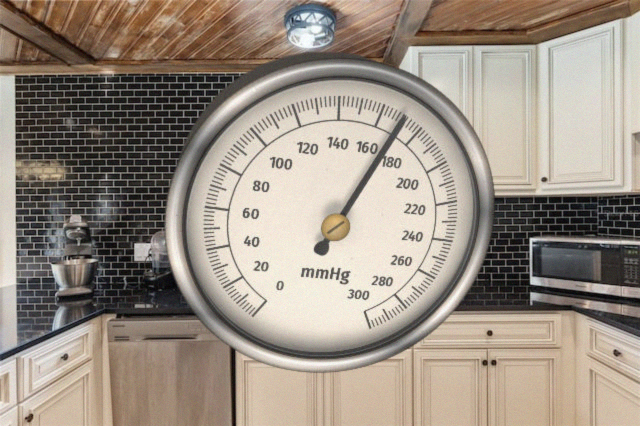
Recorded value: 170; mmHg
